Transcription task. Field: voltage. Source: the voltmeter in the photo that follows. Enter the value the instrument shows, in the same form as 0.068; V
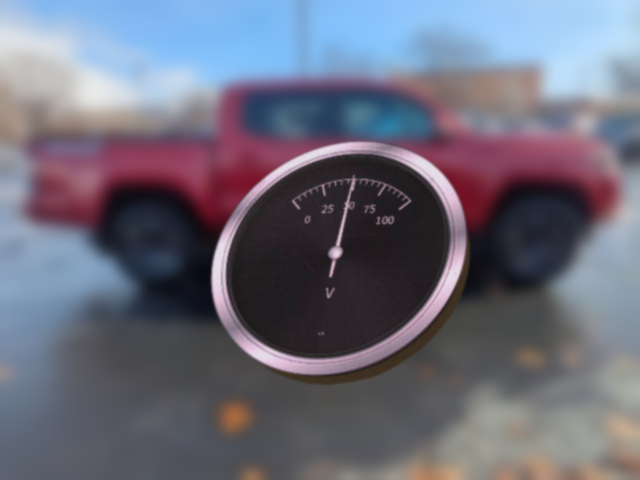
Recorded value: 50; V
